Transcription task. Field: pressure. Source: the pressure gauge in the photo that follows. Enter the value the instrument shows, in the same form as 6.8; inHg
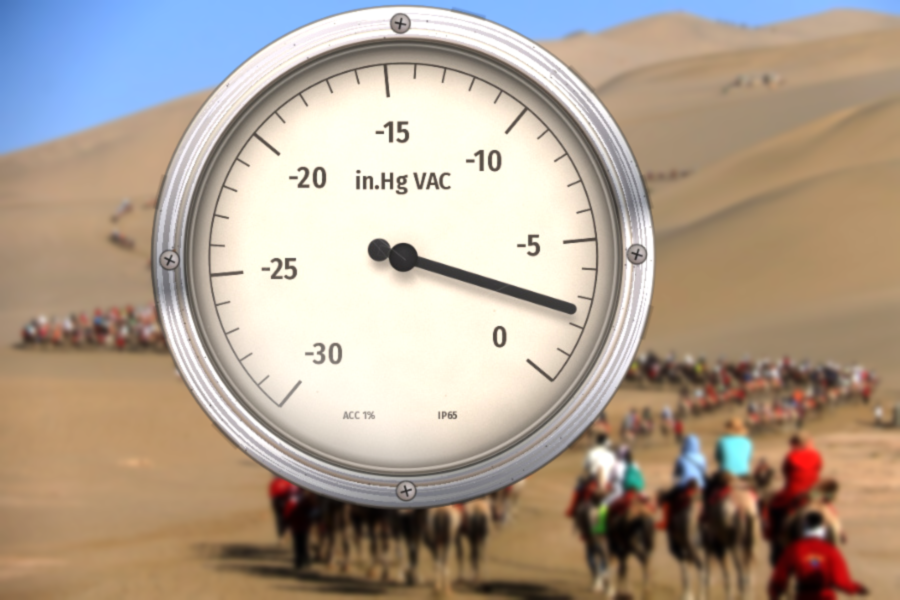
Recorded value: -2.5; inHg
